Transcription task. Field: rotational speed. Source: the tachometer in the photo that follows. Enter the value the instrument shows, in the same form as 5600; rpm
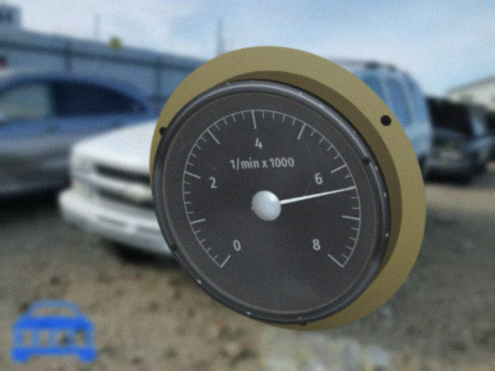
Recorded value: 6400; rpm
